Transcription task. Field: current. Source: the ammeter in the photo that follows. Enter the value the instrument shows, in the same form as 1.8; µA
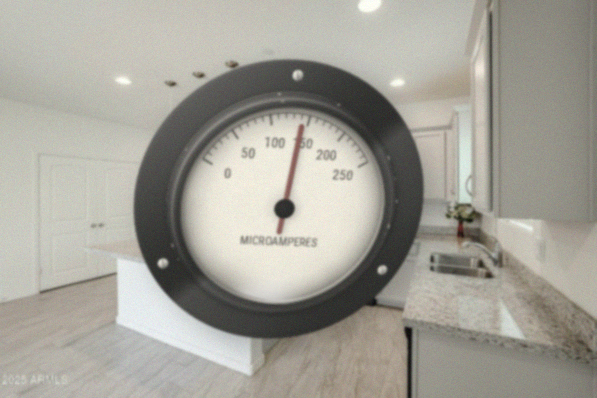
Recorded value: 140; µA
